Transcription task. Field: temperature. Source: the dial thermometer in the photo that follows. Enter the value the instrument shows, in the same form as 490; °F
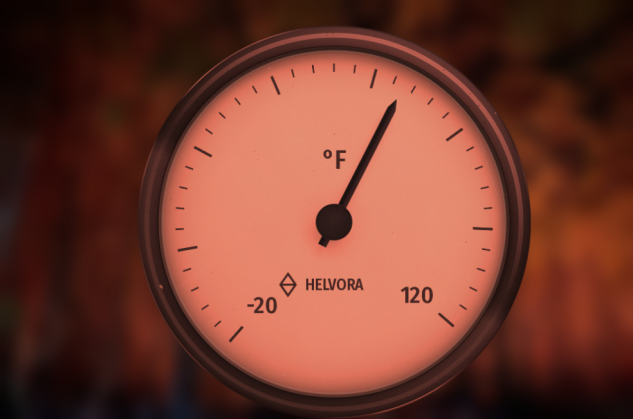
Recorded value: 66; °F
